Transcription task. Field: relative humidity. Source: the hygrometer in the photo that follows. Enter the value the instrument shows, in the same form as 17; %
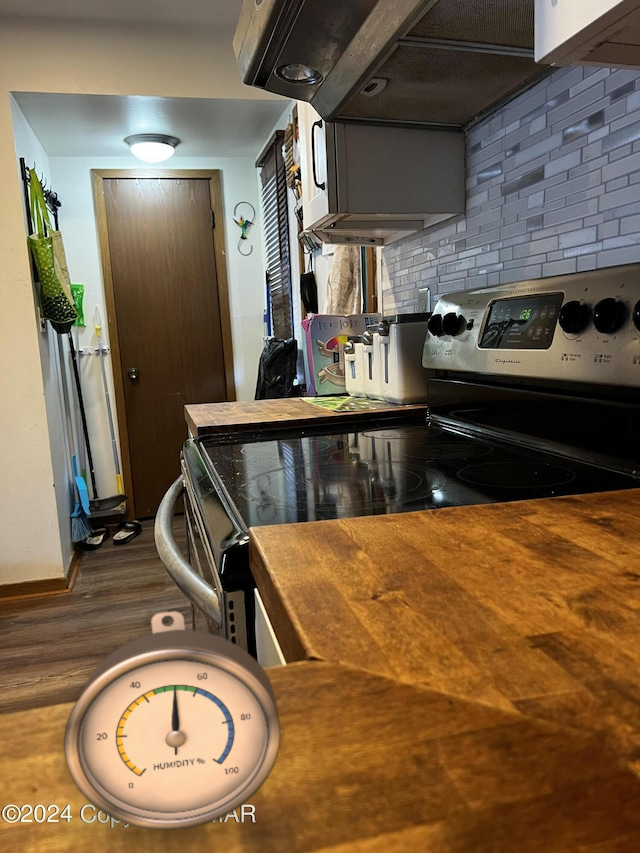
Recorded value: 52; %
